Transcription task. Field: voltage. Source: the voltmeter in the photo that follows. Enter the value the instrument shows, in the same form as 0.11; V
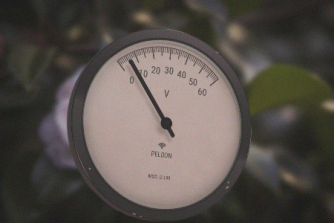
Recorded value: 5; V
